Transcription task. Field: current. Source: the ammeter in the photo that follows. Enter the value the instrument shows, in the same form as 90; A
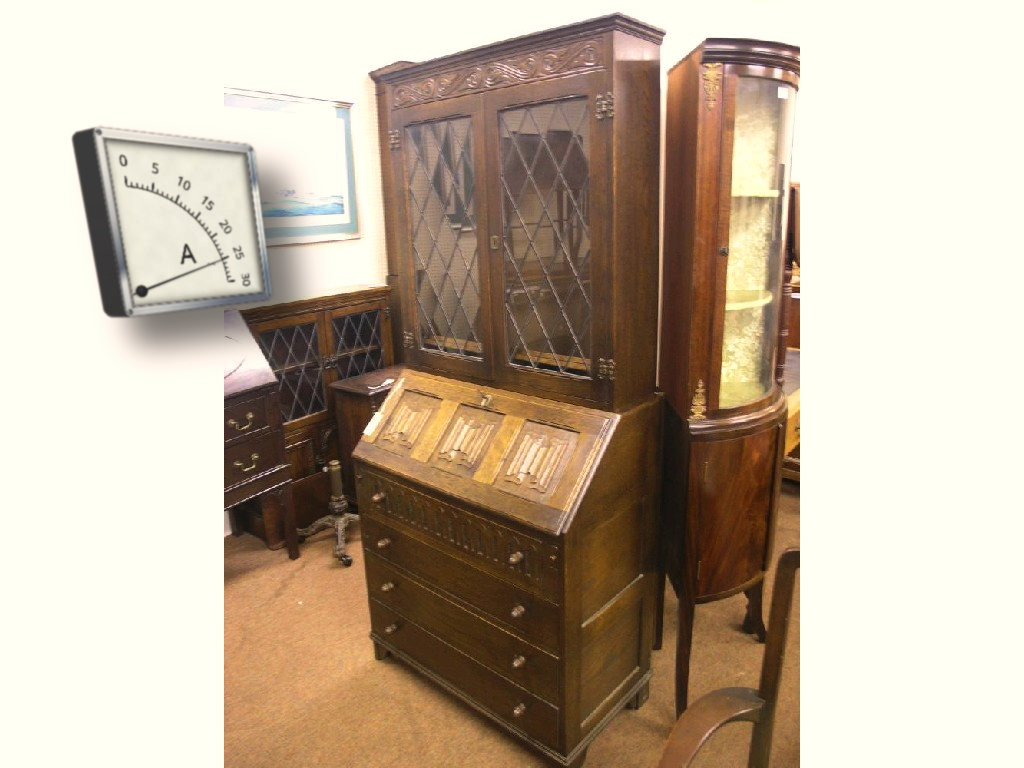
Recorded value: 25; A
